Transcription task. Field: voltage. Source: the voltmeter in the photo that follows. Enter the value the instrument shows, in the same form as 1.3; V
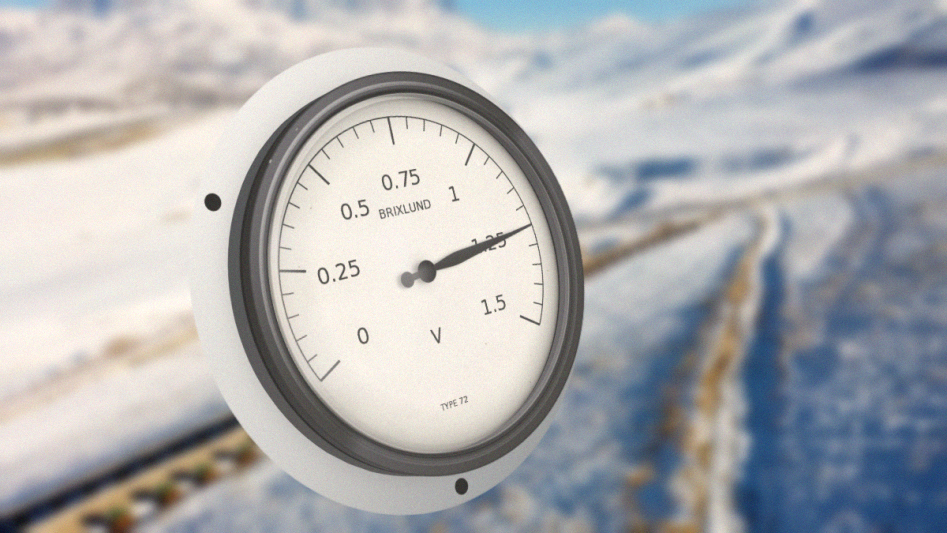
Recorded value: 1.25; V
